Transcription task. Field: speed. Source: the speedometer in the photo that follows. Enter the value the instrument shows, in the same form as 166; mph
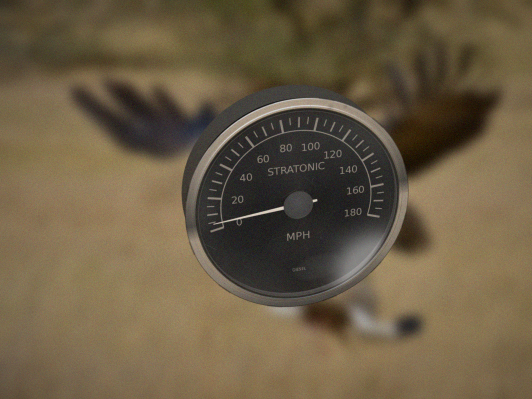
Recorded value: 5; mph
